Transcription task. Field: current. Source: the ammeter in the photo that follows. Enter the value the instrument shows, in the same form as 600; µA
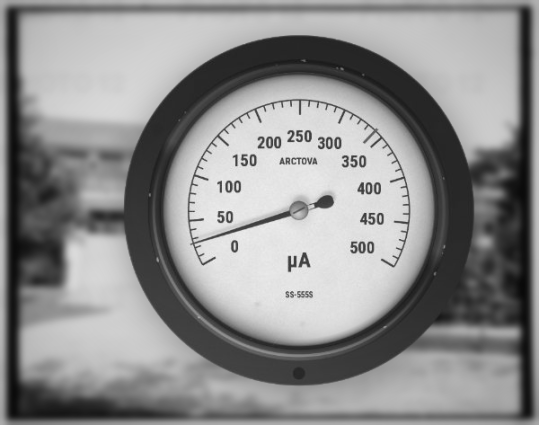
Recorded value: 25; µA
